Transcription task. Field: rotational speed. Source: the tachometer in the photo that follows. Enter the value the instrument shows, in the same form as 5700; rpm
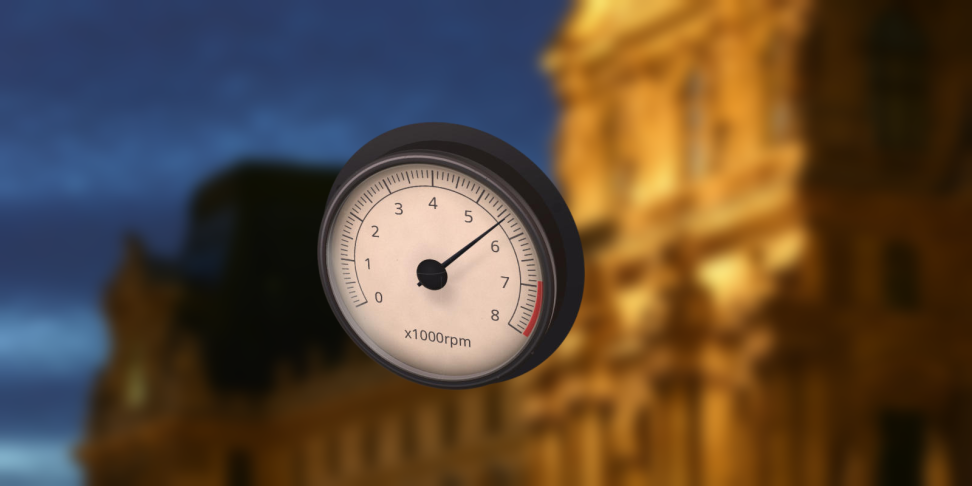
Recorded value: 5600; rpm
